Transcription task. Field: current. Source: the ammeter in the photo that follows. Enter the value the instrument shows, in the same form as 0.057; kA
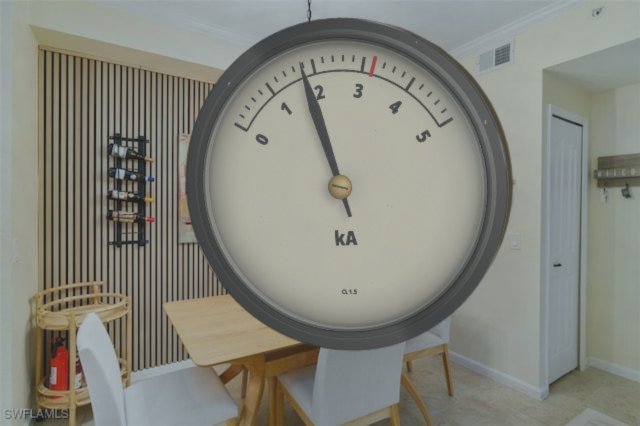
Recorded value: 1.8; kA
